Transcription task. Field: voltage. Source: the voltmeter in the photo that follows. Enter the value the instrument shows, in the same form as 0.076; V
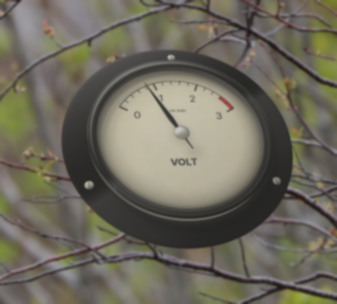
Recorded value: 0.8; V
